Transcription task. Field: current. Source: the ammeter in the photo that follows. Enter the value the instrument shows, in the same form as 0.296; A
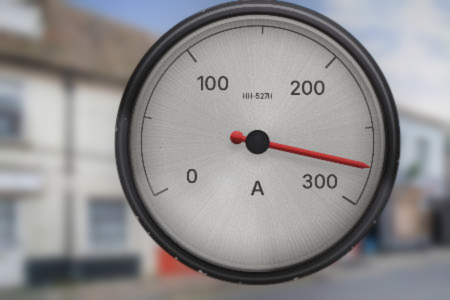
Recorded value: 275; A
